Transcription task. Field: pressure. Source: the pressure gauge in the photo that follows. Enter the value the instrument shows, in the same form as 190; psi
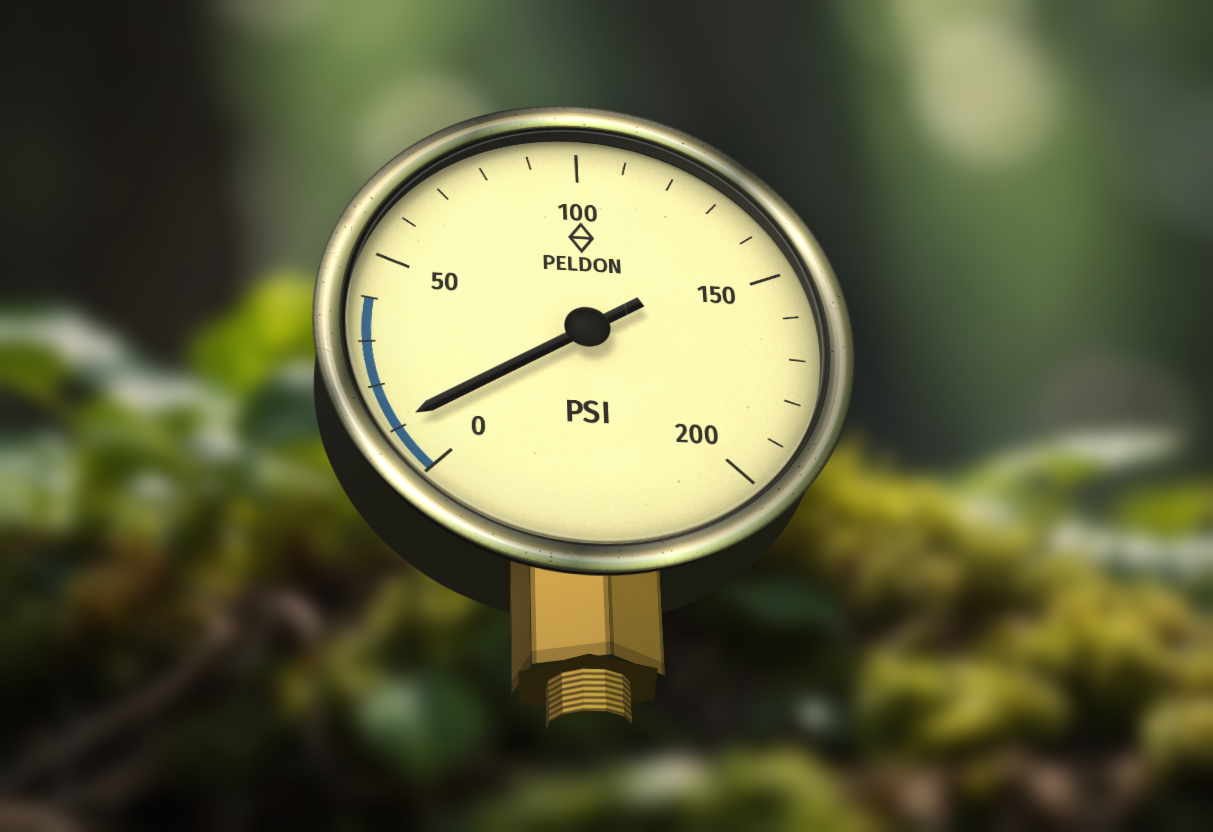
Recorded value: 10; psi
